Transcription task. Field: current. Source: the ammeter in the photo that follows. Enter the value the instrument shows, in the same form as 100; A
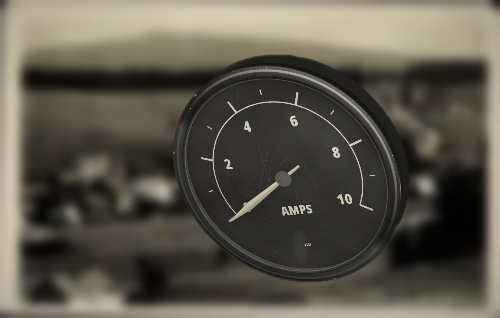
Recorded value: 0; A
